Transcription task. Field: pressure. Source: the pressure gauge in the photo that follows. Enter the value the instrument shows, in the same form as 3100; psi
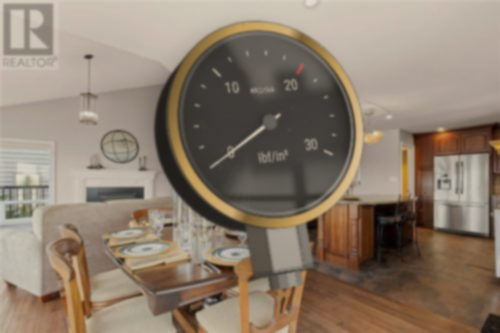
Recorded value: 0; psi
